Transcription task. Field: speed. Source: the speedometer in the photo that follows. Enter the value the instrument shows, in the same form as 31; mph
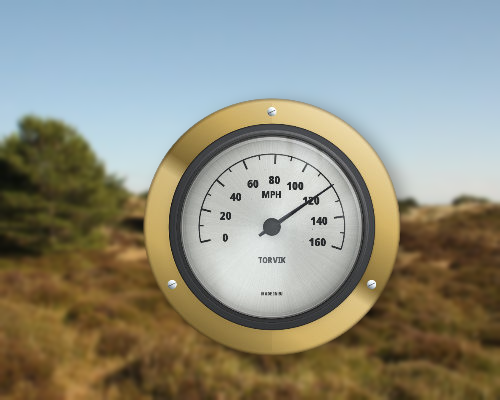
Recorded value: 120; mph
